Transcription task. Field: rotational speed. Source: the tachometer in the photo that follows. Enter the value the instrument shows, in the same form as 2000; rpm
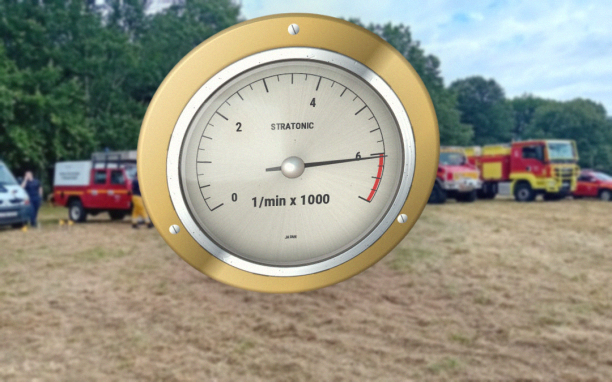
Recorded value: 6000; rpm
